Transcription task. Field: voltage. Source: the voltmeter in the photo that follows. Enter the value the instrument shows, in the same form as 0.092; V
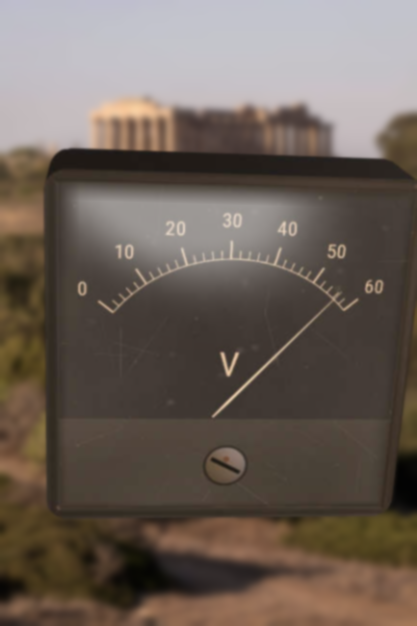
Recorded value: 56; V
